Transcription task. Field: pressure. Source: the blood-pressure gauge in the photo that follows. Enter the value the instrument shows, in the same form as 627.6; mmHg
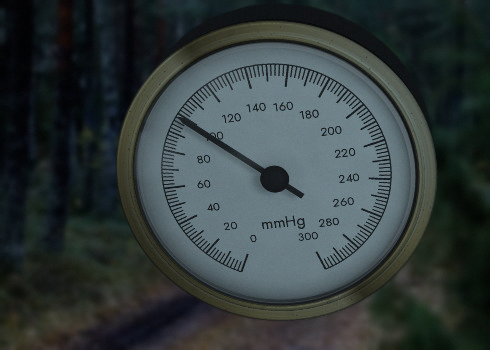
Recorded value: 100; mmHg
